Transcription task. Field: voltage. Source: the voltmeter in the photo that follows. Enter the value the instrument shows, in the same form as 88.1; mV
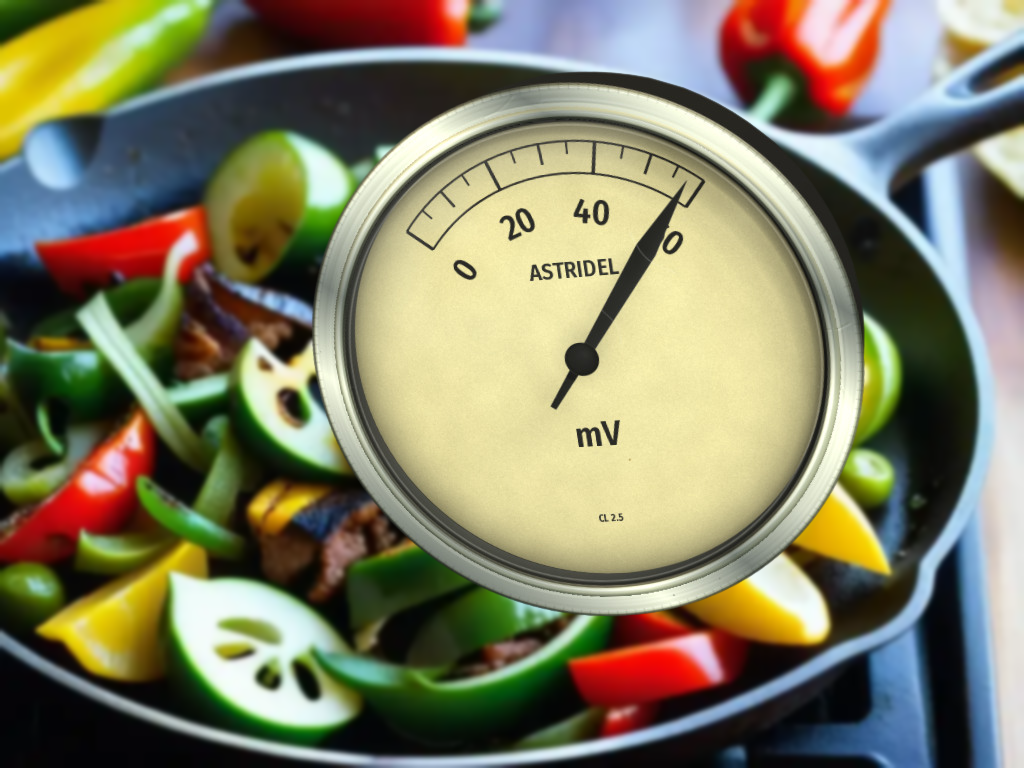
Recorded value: 57.5; mV
